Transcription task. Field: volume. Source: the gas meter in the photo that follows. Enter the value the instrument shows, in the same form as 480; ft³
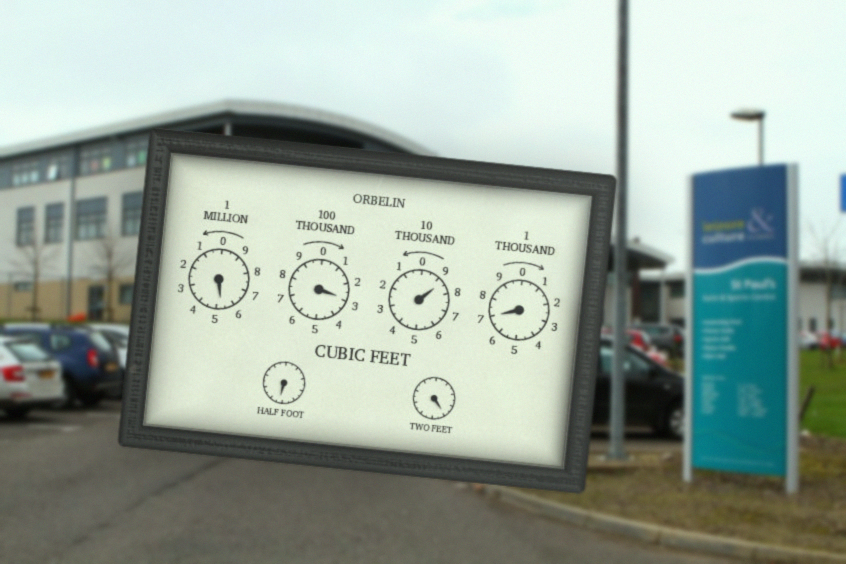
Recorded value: 528700; ft³
